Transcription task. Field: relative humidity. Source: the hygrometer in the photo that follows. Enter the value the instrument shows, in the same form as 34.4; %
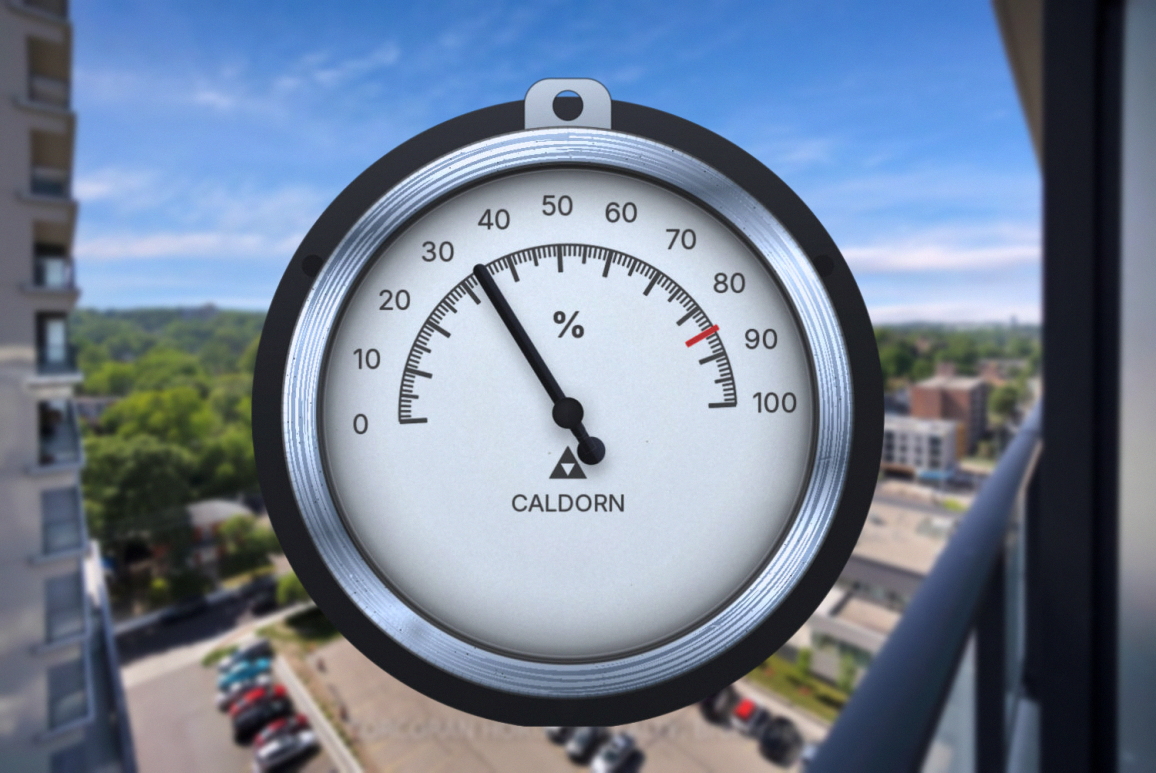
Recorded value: 34; %
